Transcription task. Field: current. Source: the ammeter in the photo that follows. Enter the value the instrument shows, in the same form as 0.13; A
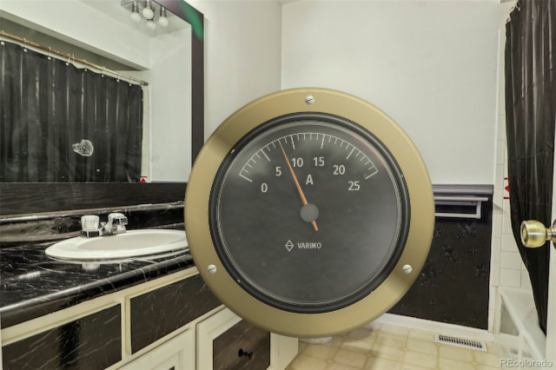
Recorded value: 8; A
